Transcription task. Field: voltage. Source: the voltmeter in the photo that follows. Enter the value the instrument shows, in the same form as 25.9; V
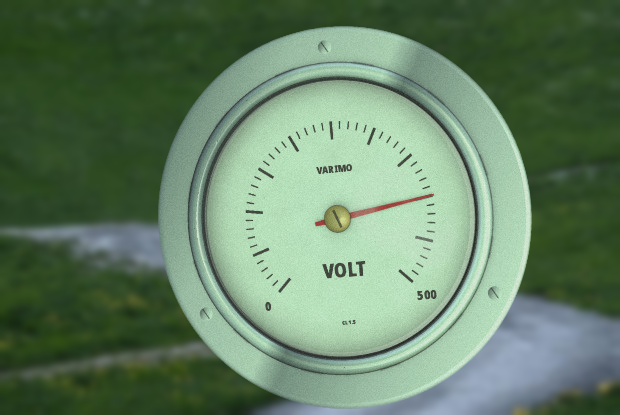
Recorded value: 400; V
